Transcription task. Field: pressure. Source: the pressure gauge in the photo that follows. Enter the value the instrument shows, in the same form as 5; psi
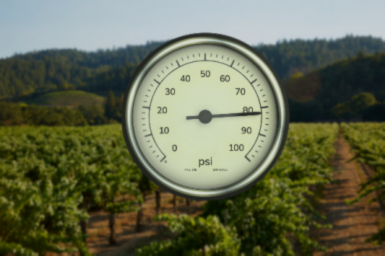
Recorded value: 82; psi
